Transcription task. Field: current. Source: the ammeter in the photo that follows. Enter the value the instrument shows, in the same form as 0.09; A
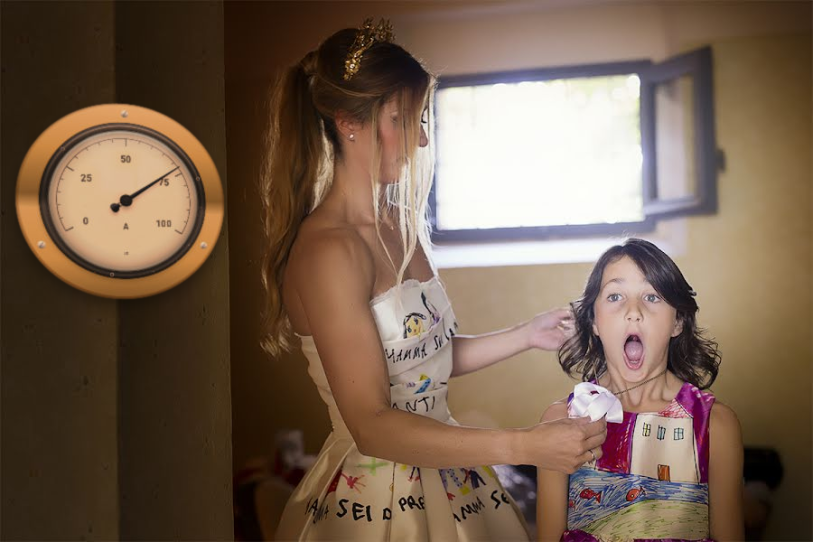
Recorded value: 72.5; A
